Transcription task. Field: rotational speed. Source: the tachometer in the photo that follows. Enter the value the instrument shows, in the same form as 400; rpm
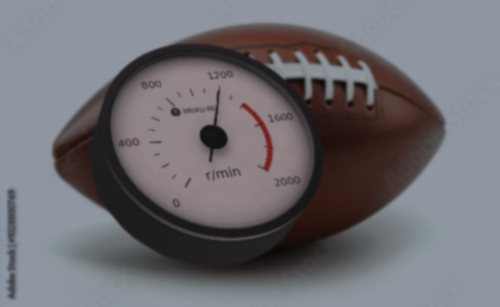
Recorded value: 1200; rpm
